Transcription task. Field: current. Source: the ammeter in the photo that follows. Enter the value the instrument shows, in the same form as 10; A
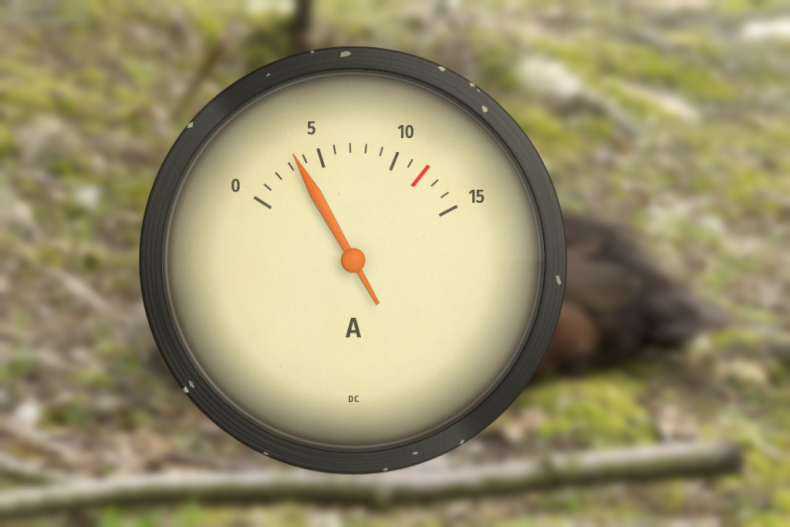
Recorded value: 3.5; A
